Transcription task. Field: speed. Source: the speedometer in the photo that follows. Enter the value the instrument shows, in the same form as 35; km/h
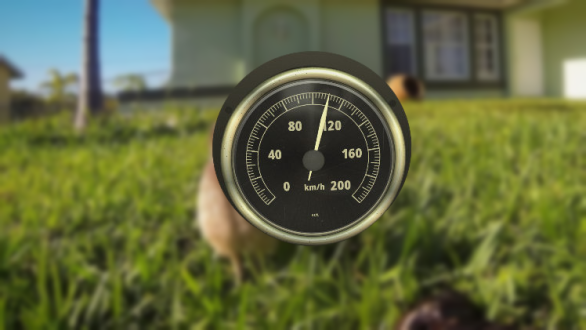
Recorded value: 110; km/h
